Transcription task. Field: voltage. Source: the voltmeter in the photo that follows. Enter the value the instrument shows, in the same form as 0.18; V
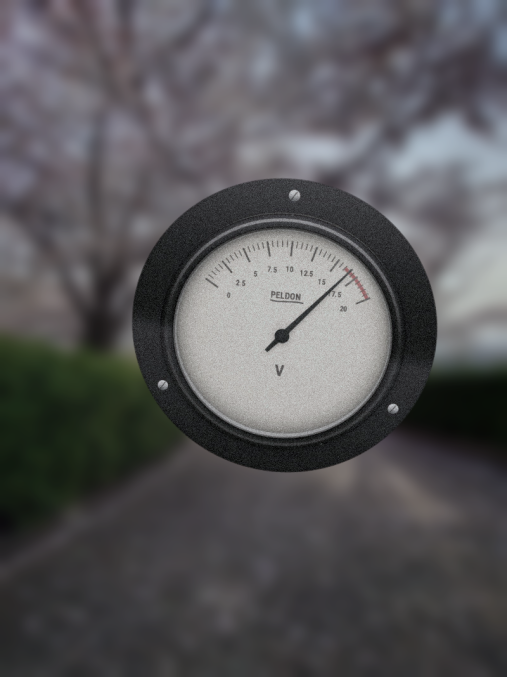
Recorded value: 16.5; V
